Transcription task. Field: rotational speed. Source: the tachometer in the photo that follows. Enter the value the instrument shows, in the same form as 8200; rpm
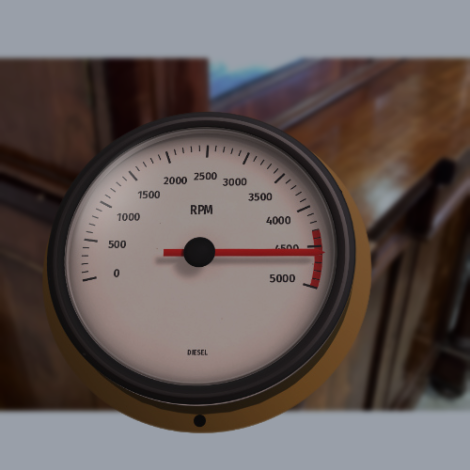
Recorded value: 4600; rpm
